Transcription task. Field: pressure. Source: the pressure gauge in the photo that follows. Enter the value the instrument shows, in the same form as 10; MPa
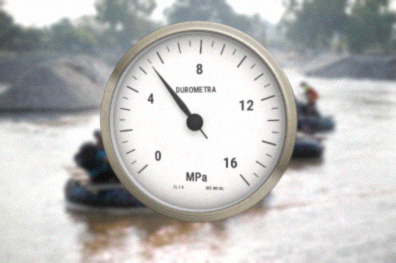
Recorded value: 5.5; MPa
